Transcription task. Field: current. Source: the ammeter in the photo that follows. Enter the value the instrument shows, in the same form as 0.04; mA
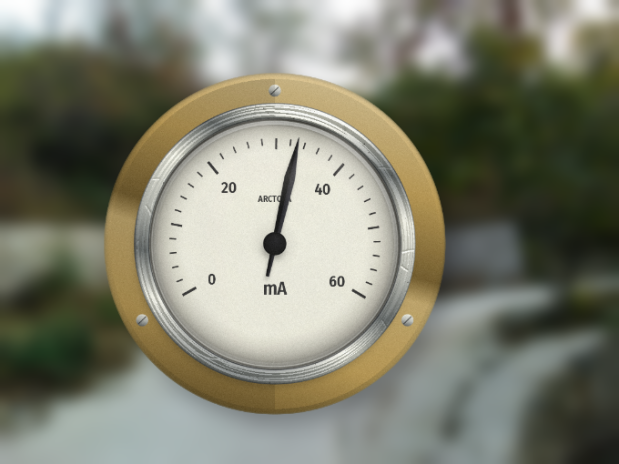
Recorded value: 33; mA
